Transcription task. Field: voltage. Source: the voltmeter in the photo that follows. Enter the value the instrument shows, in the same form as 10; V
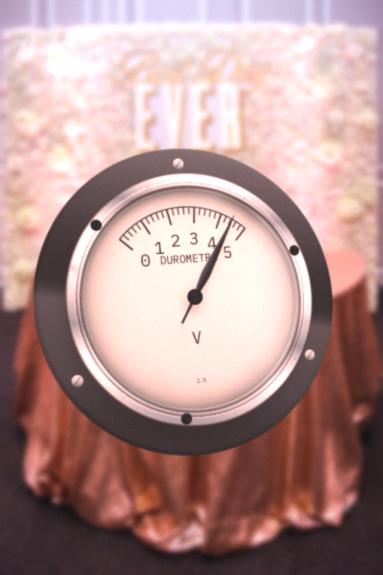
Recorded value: 4.4; V
